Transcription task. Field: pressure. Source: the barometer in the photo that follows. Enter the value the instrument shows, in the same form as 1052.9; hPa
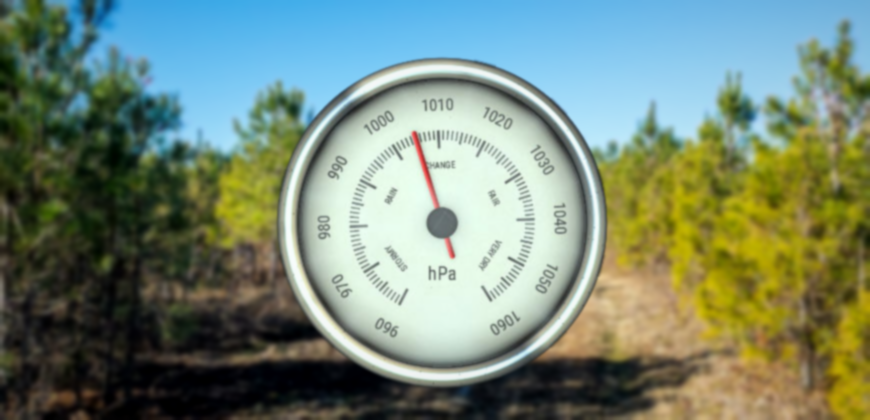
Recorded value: 1005; hPa
